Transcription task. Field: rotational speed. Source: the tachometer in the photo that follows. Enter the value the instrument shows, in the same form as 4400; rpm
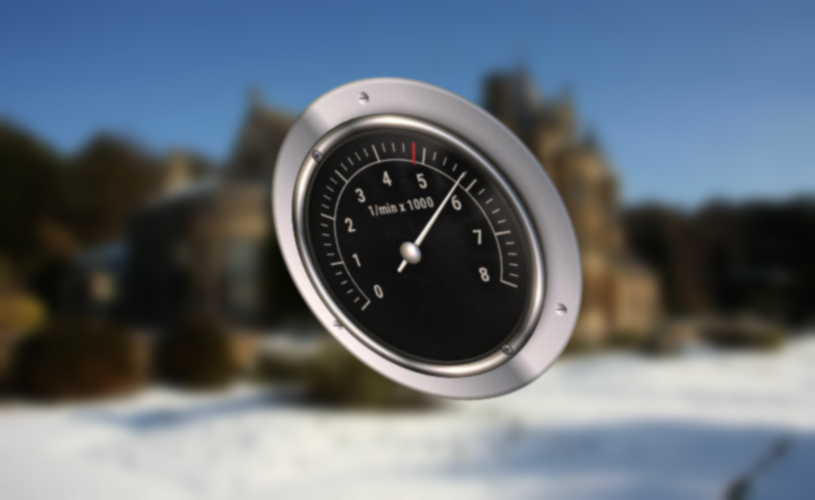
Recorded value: 5800; rpm
